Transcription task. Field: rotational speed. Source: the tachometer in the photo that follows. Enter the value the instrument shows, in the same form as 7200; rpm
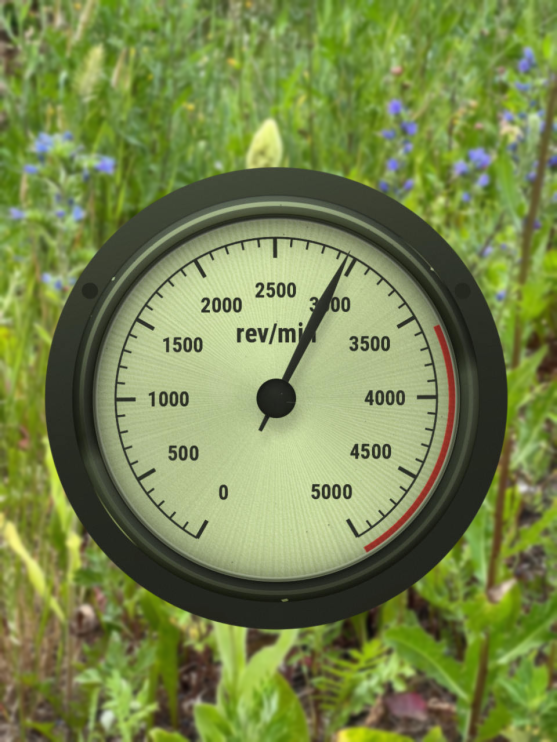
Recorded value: 2950; rpm
